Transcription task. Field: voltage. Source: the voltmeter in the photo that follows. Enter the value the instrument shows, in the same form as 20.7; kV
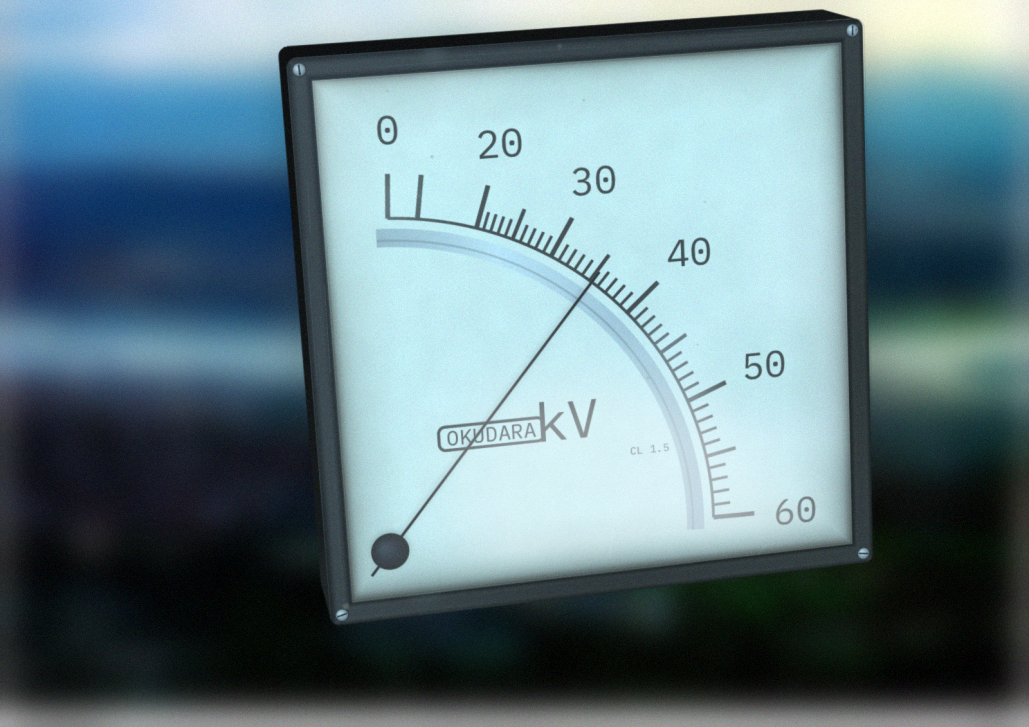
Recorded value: 35; kV
